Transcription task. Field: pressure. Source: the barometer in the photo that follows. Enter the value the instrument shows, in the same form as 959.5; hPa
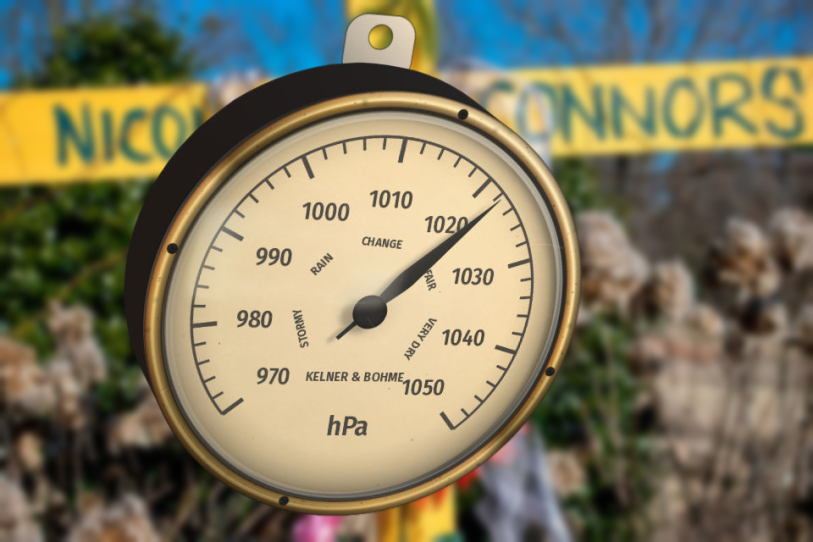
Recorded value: 1022; hPa
